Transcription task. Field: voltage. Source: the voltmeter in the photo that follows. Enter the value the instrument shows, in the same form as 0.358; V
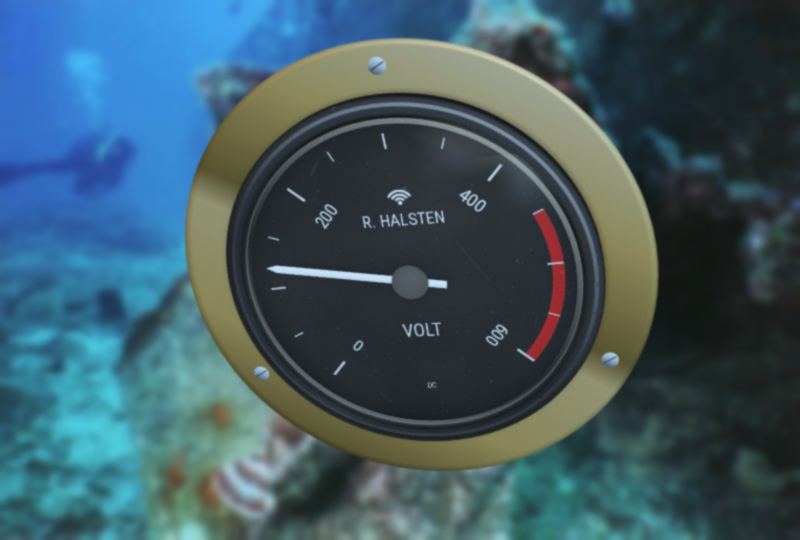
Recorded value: 125; V
